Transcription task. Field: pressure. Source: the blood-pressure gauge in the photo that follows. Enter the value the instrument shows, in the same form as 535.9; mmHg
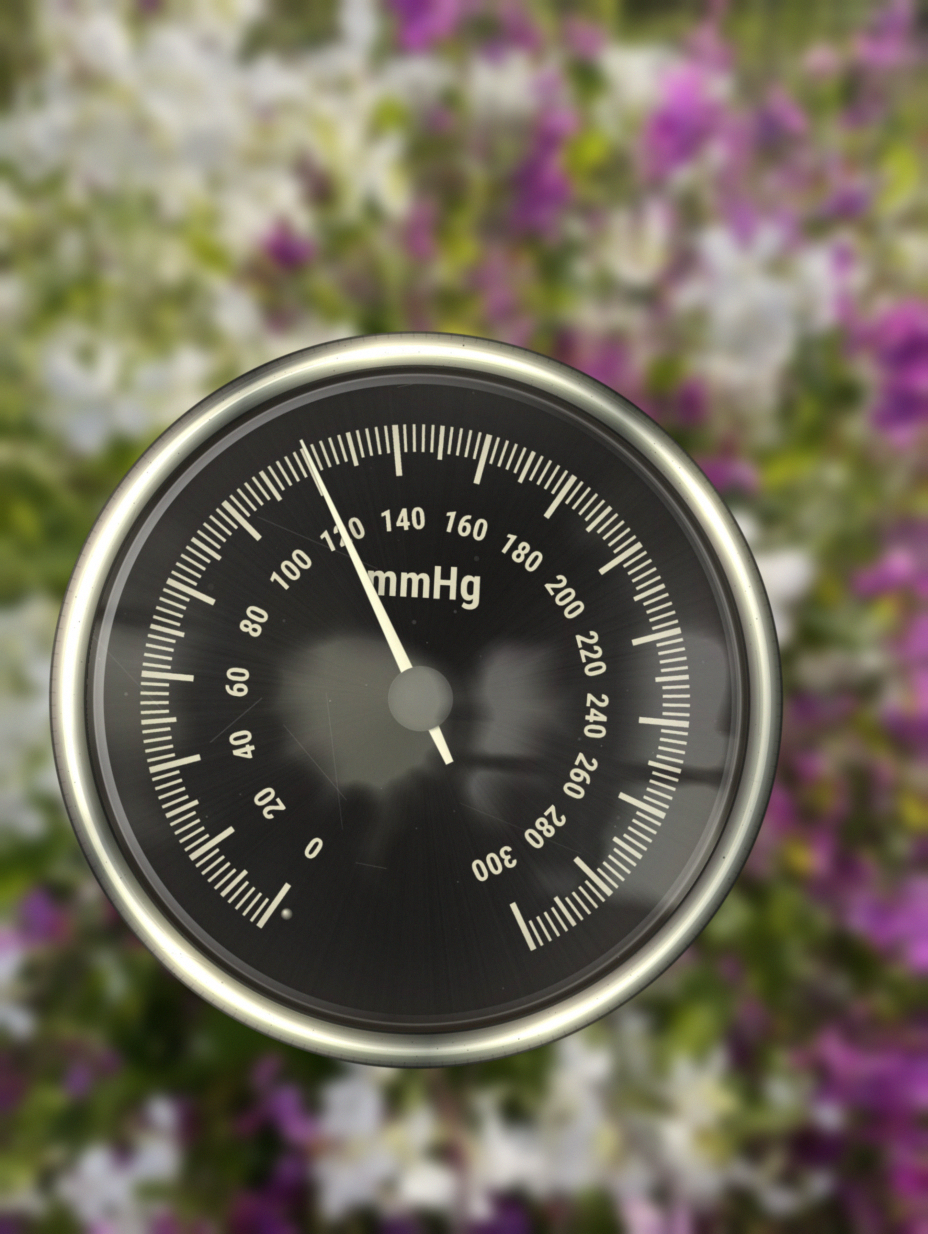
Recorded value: 120; mmHg
